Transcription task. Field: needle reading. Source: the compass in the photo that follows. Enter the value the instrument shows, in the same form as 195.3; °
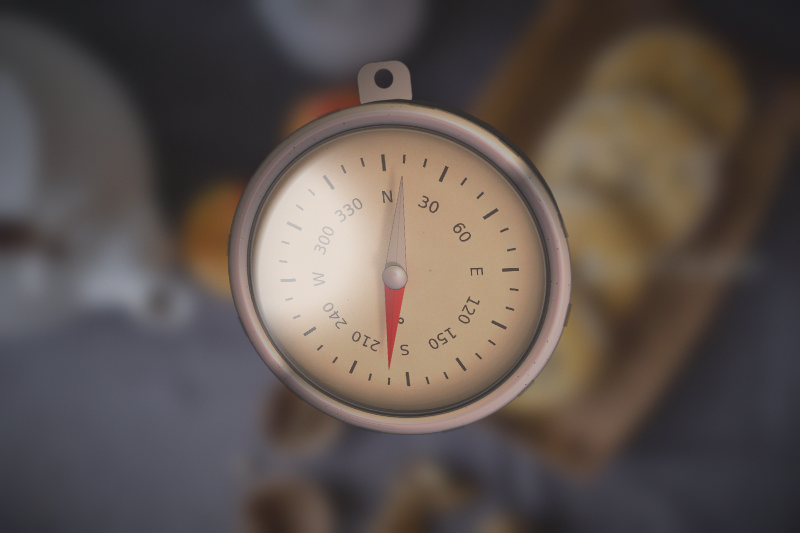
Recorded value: 190; °
